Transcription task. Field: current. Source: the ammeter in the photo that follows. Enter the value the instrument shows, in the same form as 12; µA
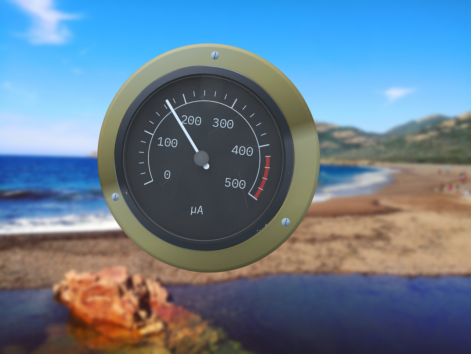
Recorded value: 170; µA
